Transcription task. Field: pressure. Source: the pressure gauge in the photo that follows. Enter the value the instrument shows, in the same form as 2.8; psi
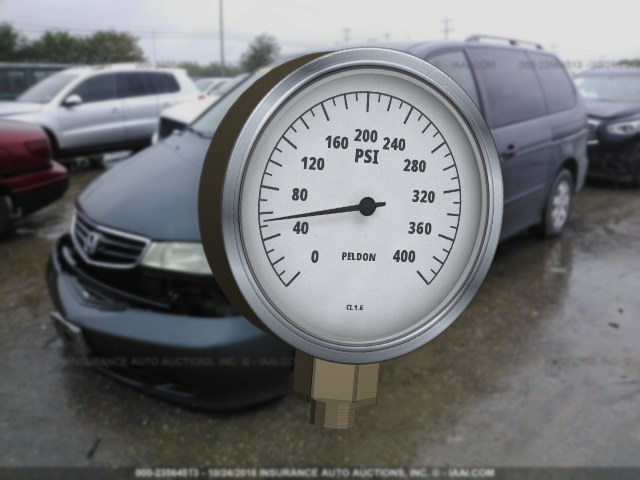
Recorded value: 55; psi
